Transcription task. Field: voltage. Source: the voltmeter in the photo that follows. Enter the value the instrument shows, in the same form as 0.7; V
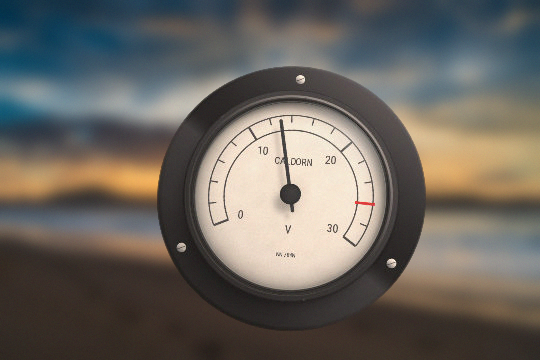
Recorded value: 13; V
